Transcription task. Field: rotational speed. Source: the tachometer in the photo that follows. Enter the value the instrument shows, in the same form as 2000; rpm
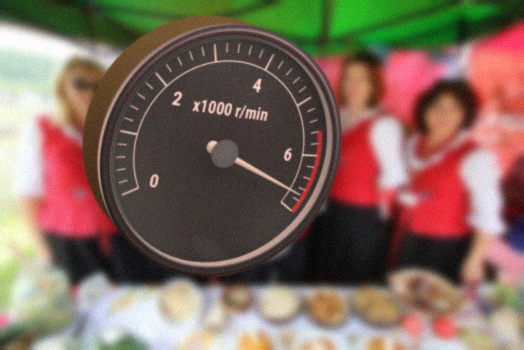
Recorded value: 6700; rpm
